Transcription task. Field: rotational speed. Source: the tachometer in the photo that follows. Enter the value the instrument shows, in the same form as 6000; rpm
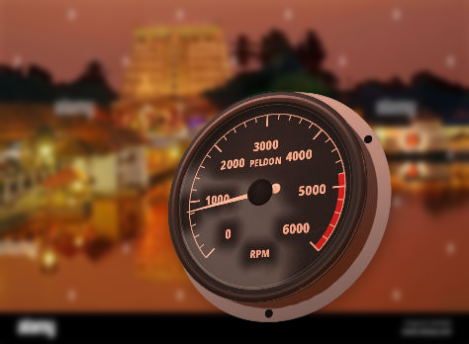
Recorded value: 800; rpm
